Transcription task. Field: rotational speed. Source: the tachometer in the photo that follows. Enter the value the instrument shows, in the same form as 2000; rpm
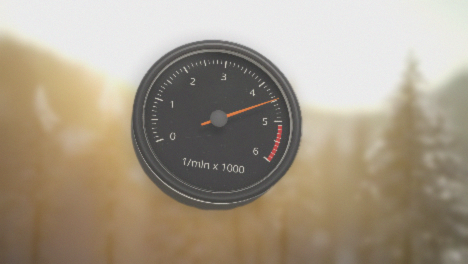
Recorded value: 4500; rpm
